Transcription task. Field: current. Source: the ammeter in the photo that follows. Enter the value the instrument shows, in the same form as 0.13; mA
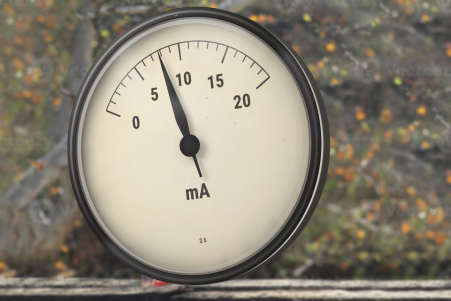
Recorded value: 8; mA
